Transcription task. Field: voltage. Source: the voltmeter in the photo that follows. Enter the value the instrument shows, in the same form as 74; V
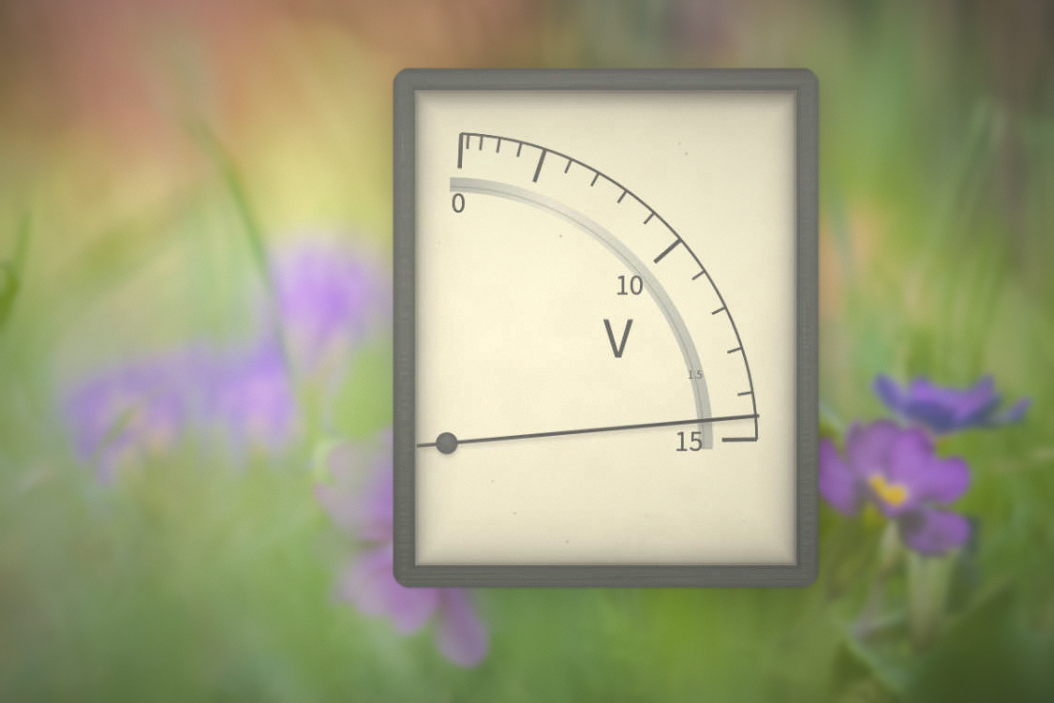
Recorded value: 14.5; V
